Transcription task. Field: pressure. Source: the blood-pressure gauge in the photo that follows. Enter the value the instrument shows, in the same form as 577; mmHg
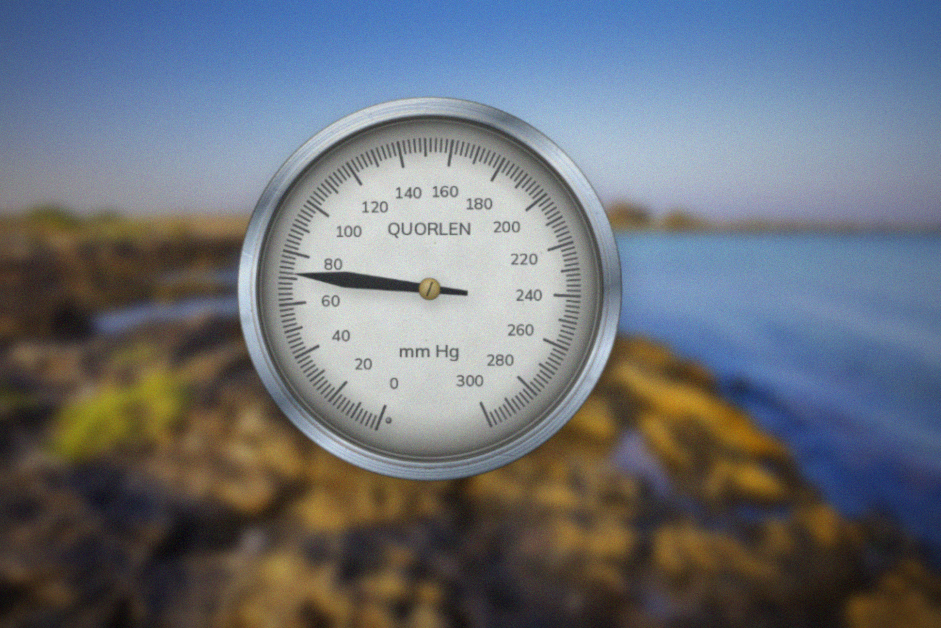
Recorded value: 72; mmHg
